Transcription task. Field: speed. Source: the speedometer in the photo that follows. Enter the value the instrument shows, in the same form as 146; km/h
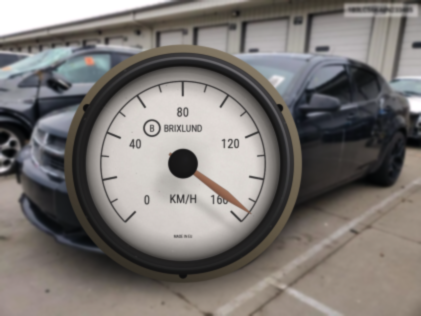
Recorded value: 155; km/h
